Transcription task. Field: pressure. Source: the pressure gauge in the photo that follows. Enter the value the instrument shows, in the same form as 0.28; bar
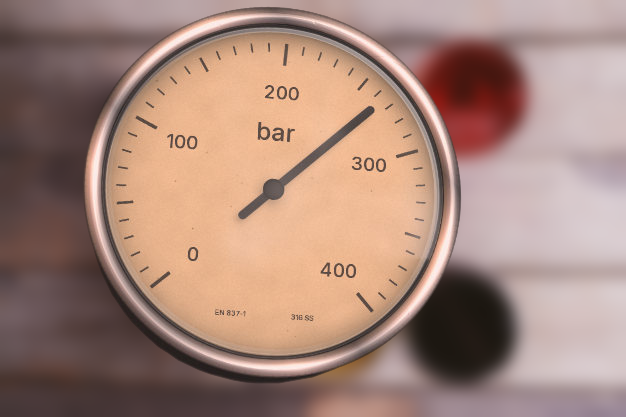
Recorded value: 265; bar
